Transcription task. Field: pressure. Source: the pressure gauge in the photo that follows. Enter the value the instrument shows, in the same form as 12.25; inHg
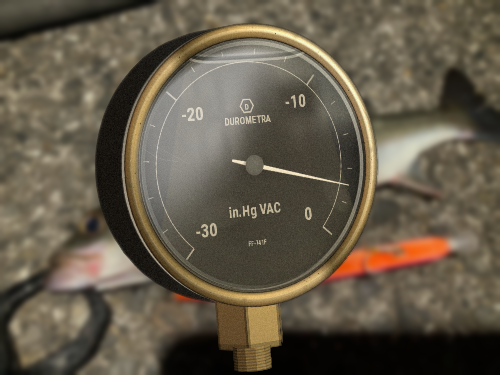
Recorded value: -3; inHg
